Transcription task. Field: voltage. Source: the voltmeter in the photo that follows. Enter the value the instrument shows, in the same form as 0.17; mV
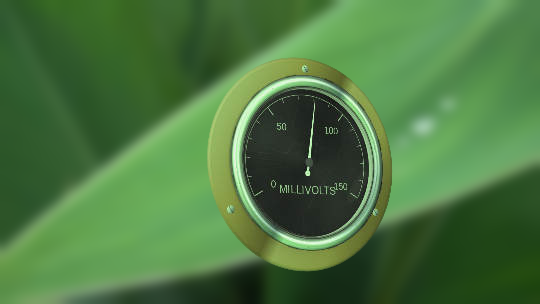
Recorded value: 80; mV
